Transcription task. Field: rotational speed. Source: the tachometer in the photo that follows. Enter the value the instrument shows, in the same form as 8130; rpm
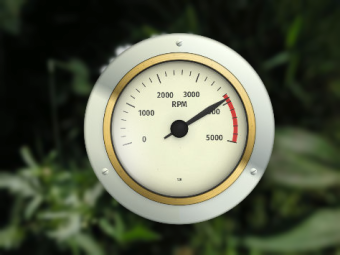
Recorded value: 3900; rpm
